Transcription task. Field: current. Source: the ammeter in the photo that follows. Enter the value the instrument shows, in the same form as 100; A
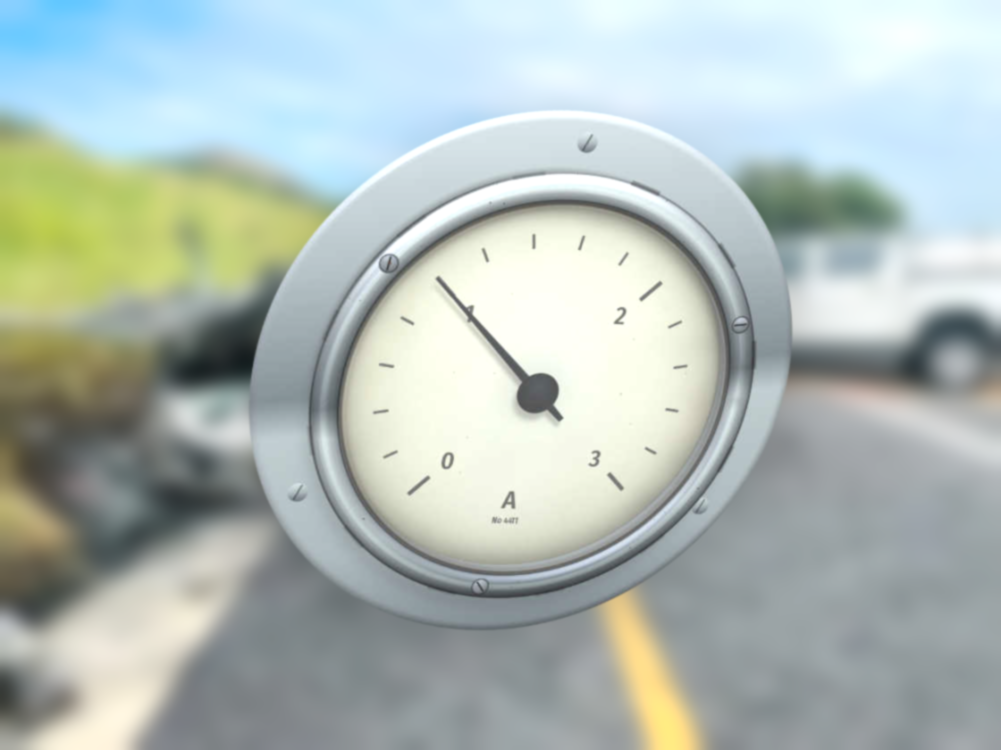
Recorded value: 1; A
